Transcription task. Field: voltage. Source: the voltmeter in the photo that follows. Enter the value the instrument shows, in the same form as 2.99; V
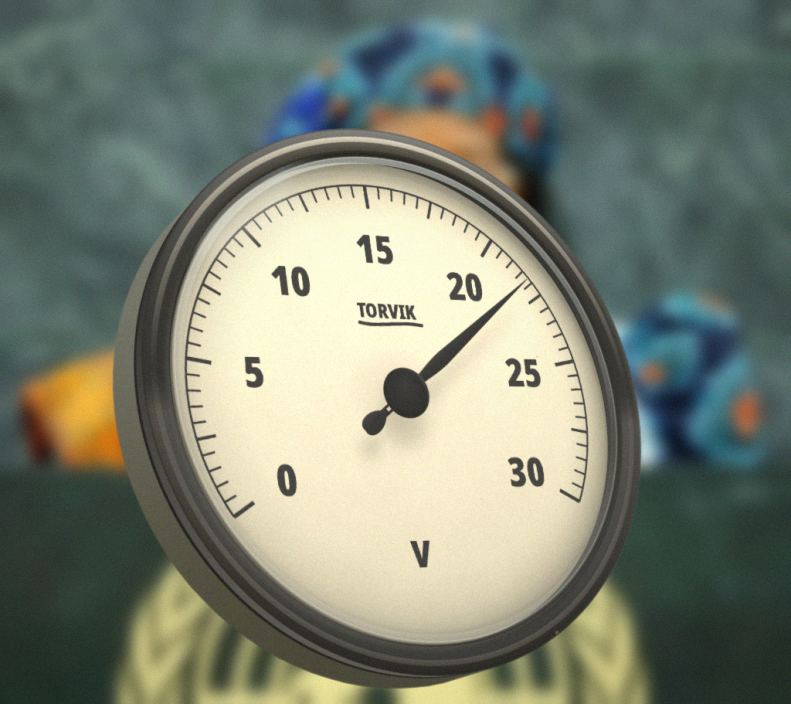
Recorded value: 21.75; V
